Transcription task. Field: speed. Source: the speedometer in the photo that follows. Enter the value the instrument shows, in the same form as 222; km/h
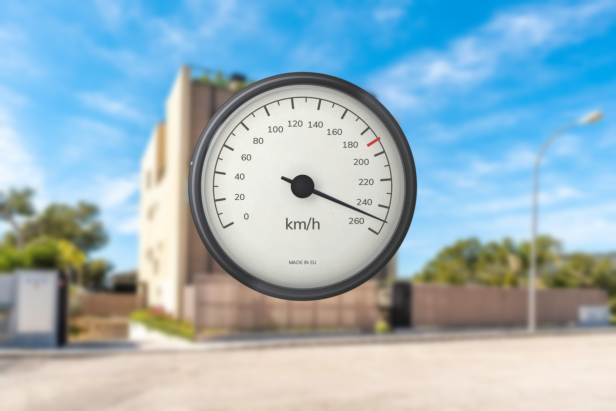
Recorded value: 250; km/h
